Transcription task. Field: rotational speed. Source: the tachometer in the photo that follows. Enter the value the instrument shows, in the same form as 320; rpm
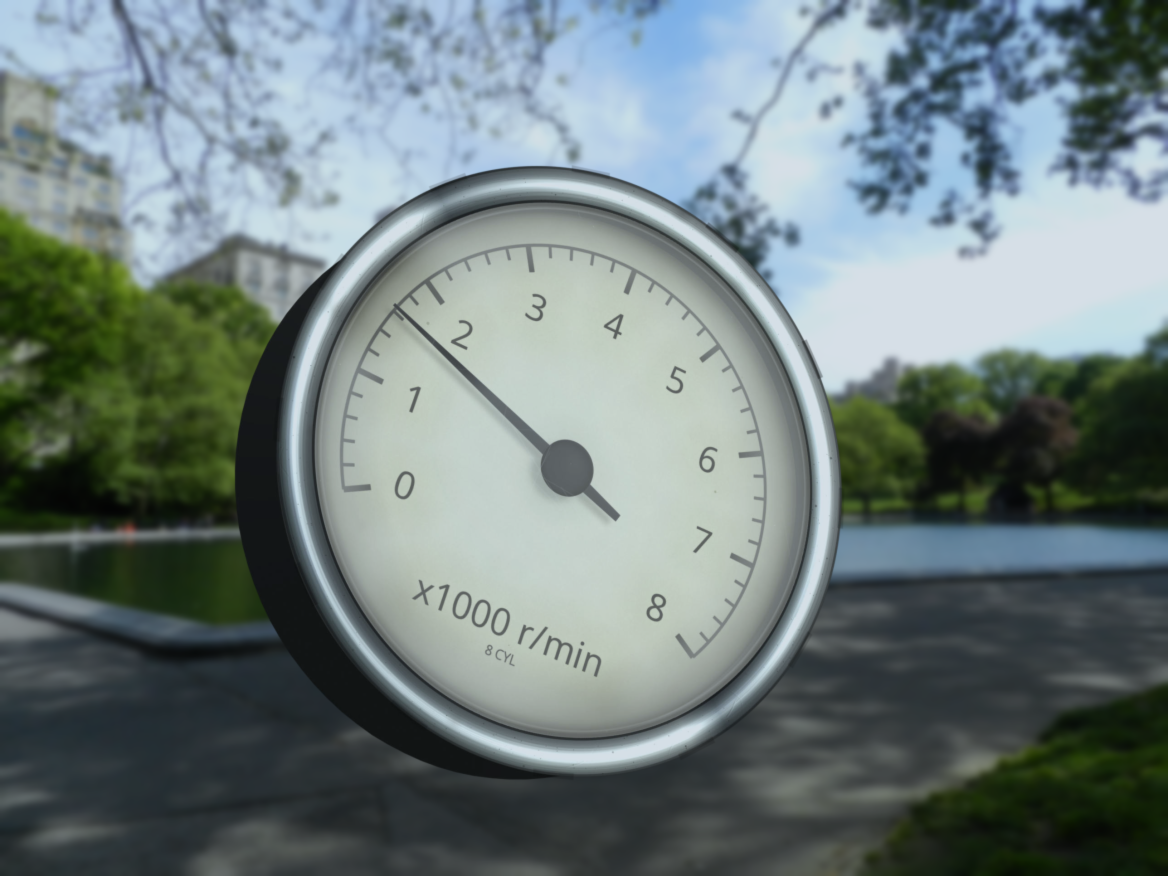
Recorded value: 1600; rpm
